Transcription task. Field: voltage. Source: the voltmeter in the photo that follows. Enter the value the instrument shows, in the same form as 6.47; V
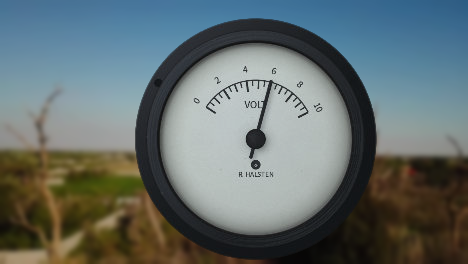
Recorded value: 6; V
